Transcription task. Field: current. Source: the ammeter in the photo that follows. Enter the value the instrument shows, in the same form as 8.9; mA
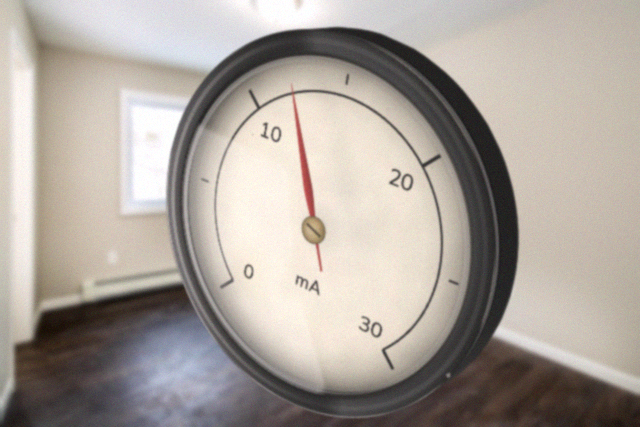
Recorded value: 12.5; mA
